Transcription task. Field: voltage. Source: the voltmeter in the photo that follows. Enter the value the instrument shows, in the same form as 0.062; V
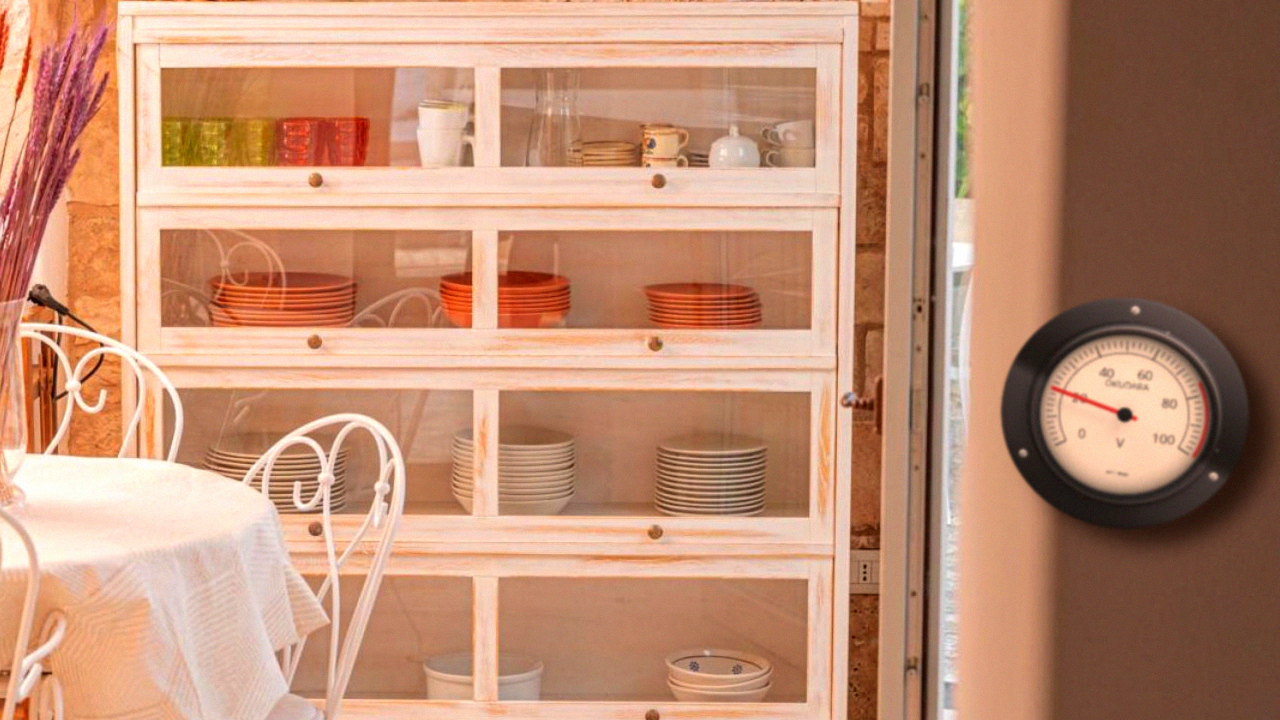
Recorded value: 20; V
